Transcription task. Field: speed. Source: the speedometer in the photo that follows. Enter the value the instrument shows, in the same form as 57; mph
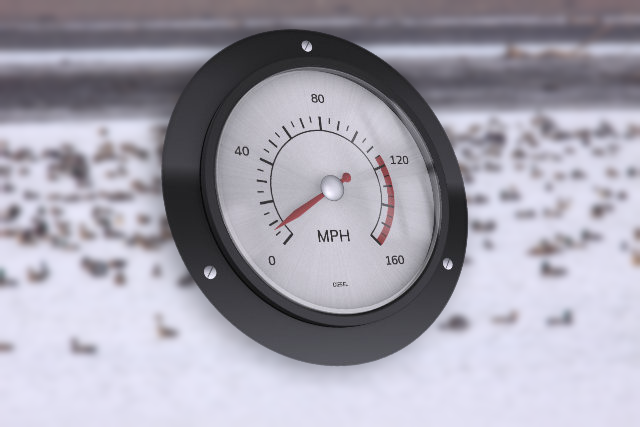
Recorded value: 7.5; mph
